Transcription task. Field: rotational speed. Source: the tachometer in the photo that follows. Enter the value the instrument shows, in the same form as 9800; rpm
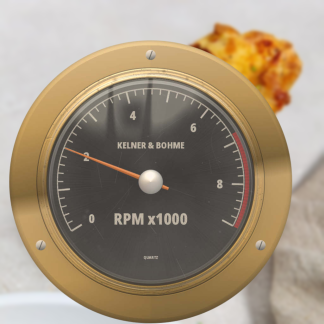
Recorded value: 2000; rpm
